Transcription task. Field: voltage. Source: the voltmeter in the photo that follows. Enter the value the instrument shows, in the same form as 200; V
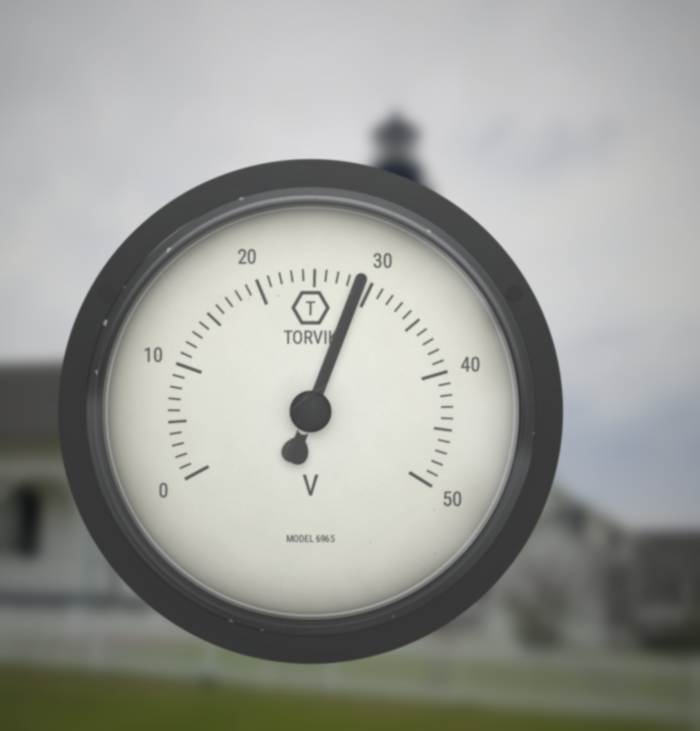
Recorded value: 29; V
